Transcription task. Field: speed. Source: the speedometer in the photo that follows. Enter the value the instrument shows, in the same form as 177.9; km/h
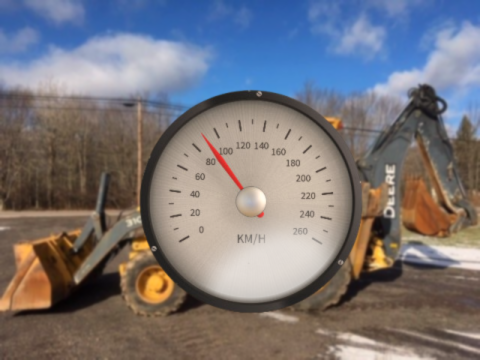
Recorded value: 90; km/h
